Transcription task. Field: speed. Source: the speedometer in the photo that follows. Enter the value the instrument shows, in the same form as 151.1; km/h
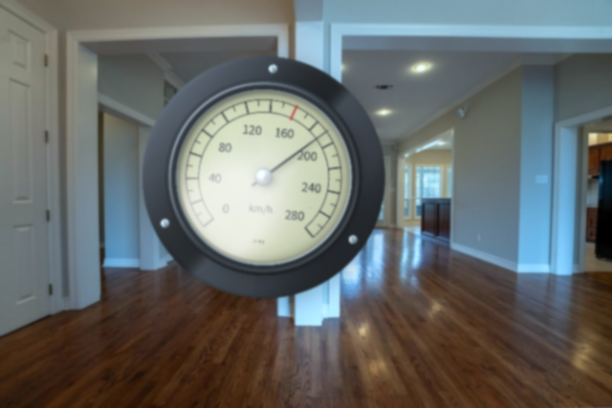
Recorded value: 190; km/h
